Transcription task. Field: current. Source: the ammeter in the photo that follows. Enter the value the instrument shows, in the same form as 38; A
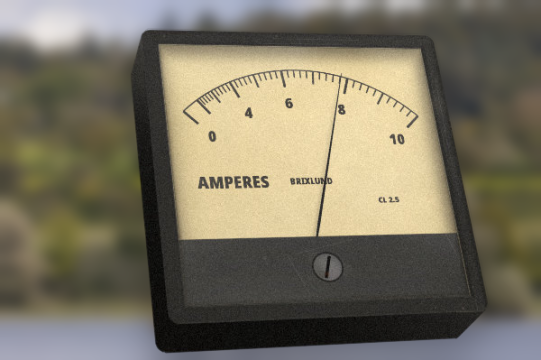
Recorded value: 7.8; A
